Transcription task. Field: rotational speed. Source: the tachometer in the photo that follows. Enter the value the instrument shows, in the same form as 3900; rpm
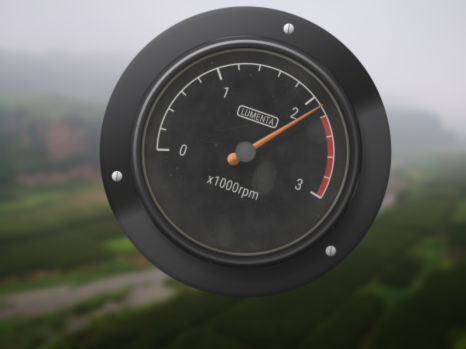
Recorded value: 2100; rpm
